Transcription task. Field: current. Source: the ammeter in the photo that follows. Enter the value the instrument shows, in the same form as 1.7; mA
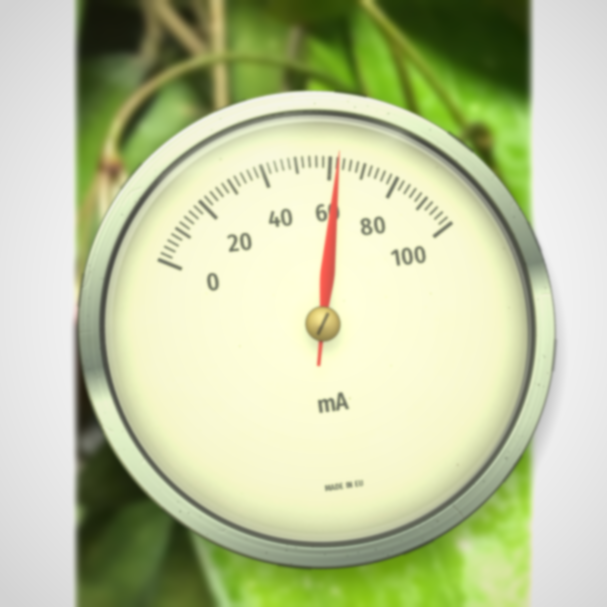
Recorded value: 62; mA
